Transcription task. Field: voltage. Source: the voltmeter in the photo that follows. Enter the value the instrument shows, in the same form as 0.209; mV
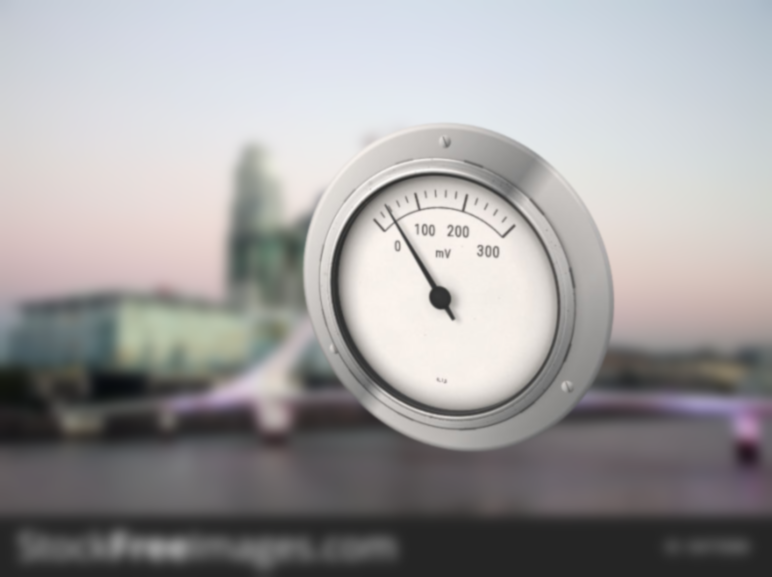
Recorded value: 40; mV
